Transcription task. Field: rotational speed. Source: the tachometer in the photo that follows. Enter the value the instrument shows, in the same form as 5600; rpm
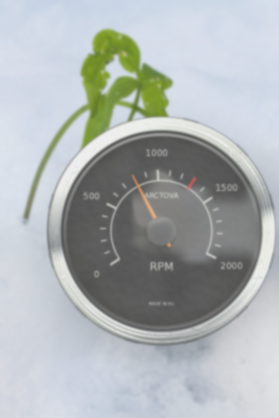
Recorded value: 800; rpm
